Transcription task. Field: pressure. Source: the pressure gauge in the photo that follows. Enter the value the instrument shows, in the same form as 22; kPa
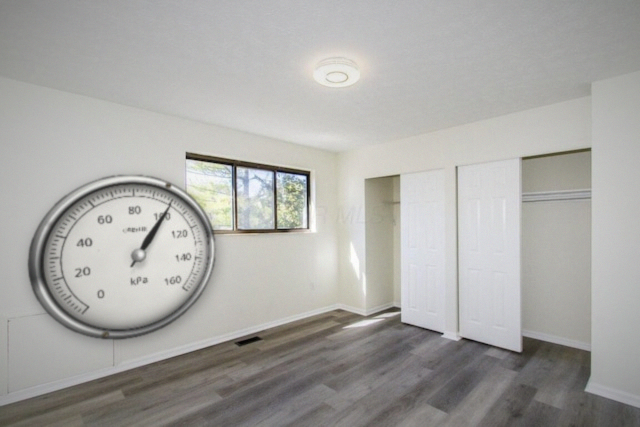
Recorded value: 100; kPa
